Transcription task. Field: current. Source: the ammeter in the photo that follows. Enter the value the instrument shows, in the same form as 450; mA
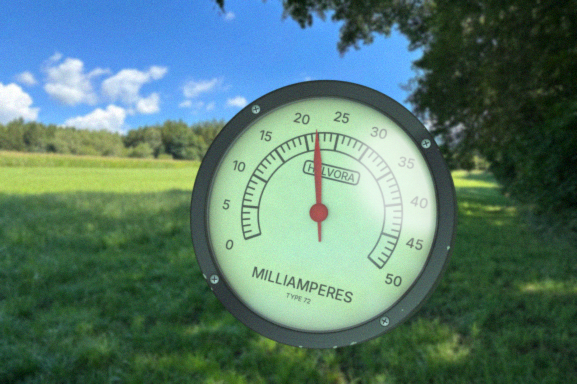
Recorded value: 22; mA
